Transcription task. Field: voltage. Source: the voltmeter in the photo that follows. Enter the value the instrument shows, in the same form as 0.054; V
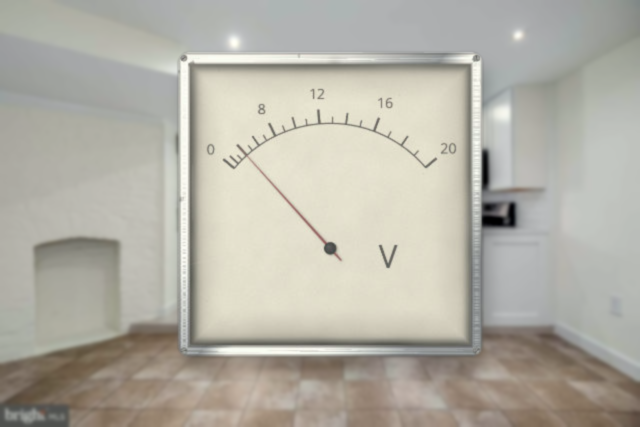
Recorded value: 4; V
